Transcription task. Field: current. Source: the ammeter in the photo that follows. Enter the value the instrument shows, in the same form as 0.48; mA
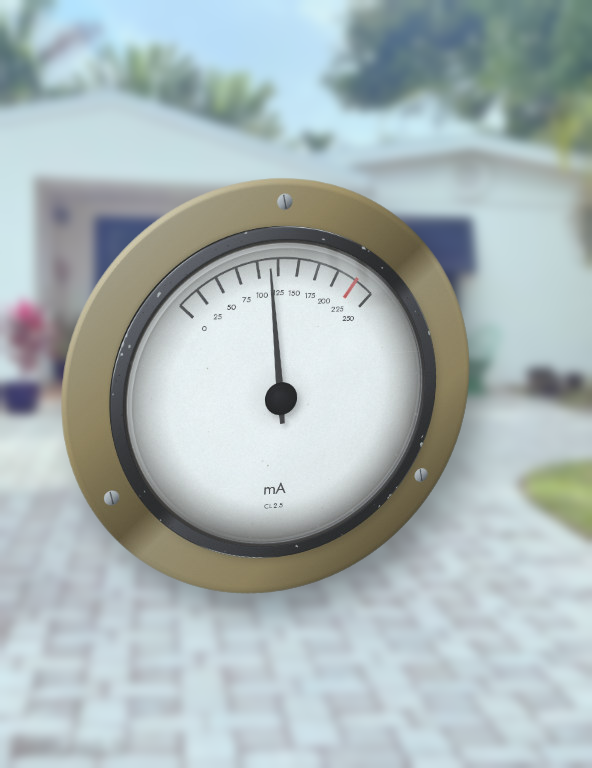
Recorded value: 112.5; mA
